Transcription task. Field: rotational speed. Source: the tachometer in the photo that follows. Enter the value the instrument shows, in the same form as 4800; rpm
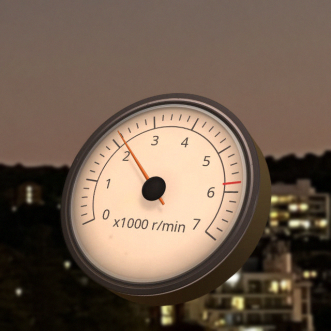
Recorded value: 2200; rpm
